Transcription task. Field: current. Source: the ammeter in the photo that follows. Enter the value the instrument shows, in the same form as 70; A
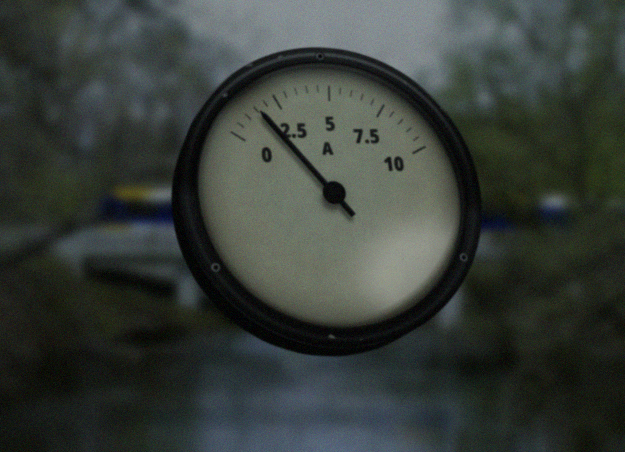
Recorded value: 1.5; A
